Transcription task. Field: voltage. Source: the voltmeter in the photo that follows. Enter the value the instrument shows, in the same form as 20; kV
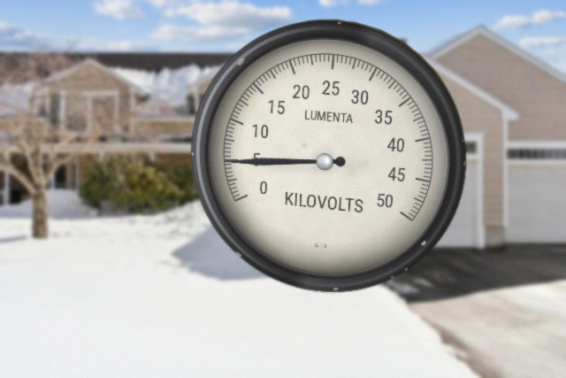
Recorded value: 5; kV
